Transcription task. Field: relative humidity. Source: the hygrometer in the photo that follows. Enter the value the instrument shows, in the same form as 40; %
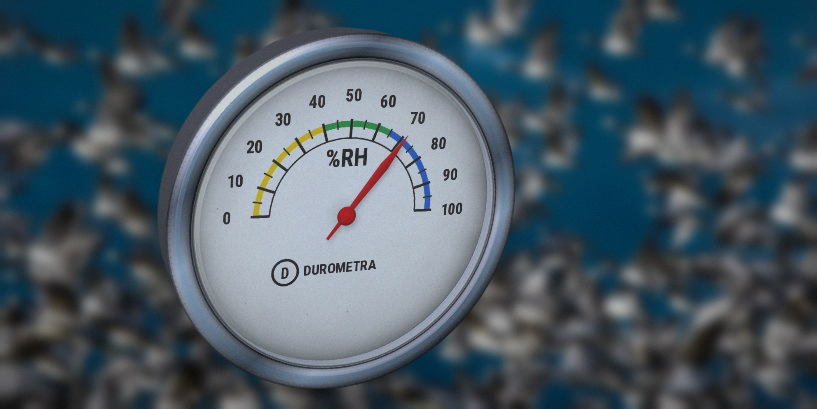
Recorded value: 70; %
